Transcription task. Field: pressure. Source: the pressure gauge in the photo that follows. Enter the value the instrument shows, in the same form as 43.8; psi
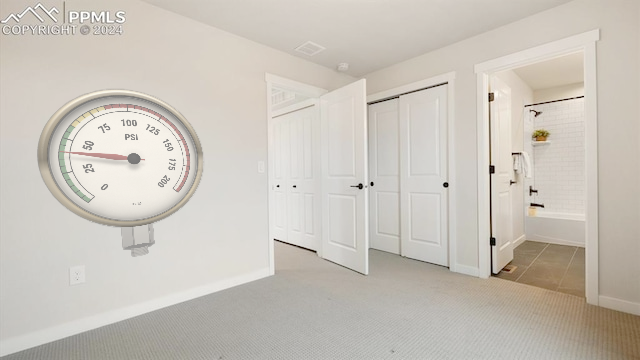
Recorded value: 40; psi
